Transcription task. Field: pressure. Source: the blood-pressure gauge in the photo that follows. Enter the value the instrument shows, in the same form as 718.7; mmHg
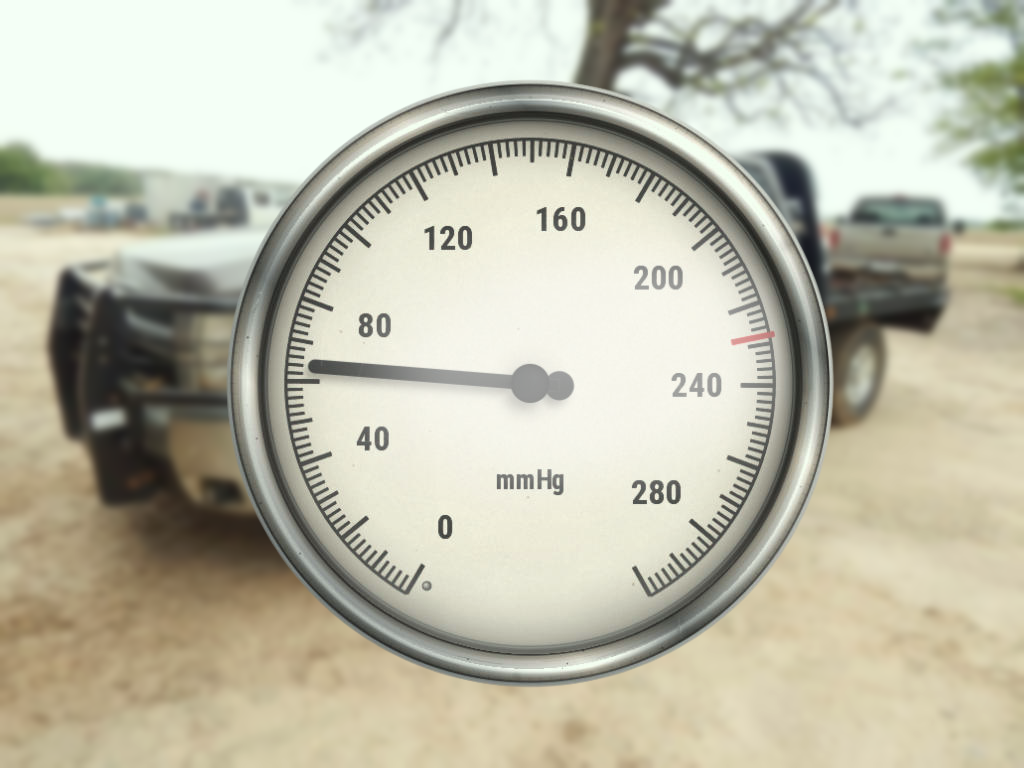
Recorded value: 64; mmHg
